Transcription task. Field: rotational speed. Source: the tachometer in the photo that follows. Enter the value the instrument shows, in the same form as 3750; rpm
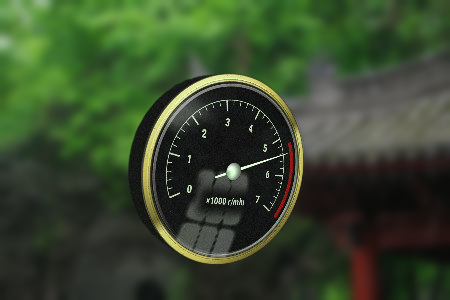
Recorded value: 5400; rpm
